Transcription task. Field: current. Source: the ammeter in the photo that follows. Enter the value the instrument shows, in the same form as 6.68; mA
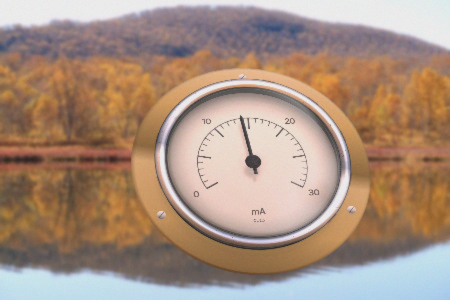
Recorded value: 14; mA
